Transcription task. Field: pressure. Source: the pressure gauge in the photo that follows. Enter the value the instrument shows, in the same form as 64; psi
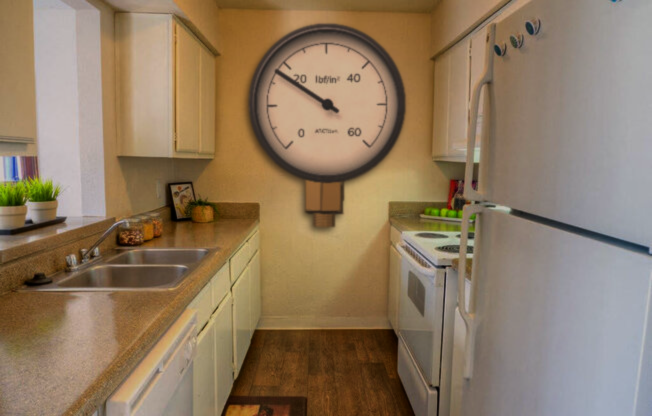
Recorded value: 17.5; psi
